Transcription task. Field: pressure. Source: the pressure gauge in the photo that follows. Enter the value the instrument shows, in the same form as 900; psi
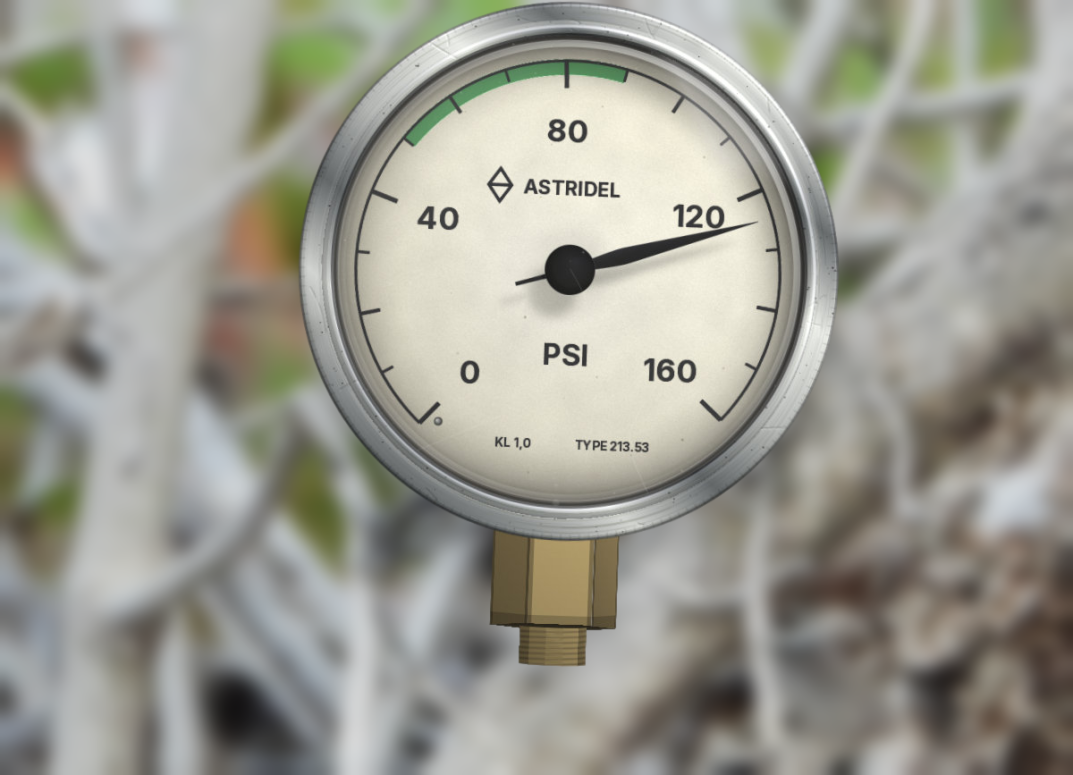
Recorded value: 125; psi
